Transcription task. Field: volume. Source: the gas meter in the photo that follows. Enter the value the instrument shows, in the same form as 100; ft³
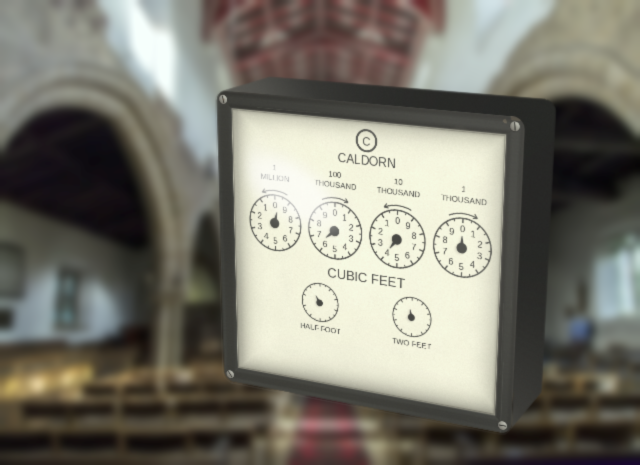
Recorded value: 964000; ft³
